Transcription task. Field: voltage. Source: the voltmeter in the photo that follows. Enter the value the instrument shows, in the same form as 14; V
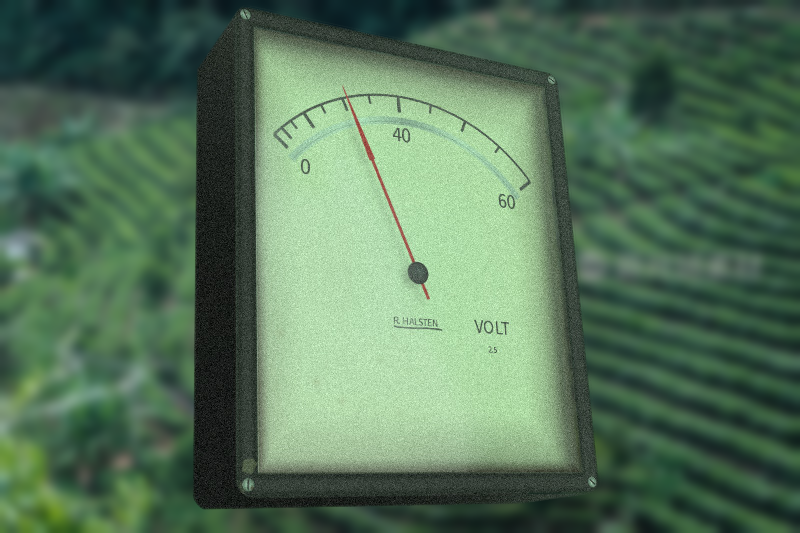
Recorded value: 30; V
